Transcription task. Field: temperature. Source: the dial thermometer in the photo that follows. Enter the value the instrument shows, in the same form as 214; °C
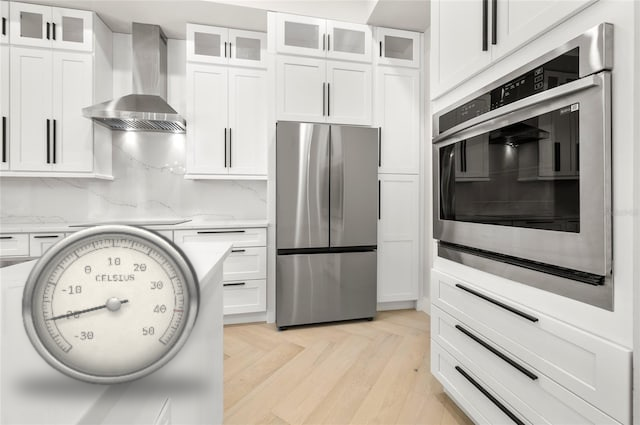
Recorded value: -20; °C
